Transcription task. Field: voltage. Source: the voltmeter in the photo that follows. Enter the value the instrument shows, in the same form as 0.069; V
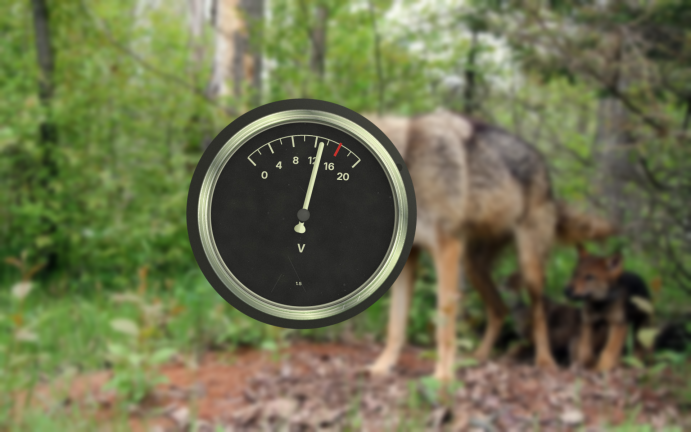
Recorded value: 13; V
